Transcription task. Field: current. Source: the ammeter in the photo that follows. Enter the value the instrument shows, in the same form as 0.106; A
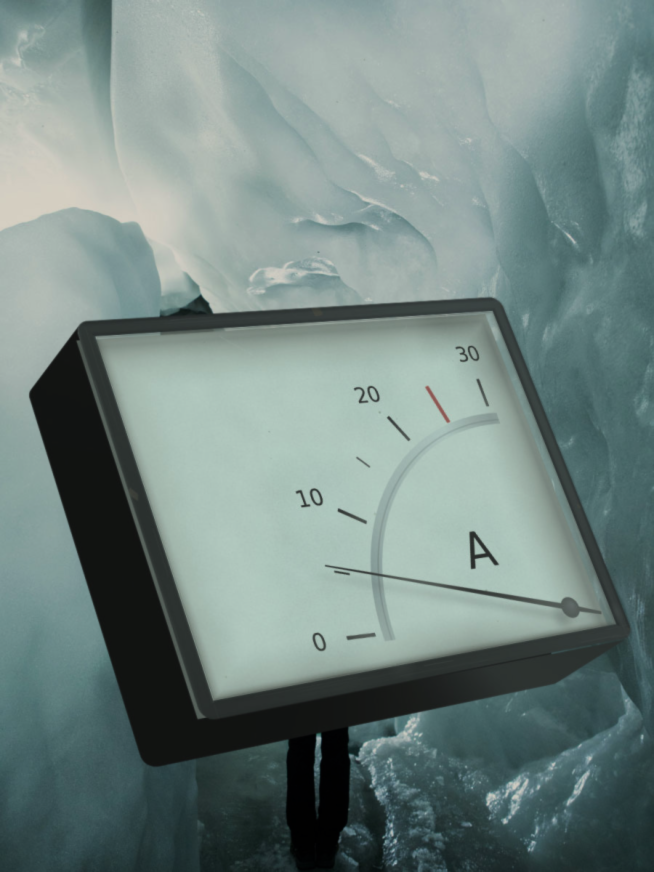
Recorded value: 5; A
